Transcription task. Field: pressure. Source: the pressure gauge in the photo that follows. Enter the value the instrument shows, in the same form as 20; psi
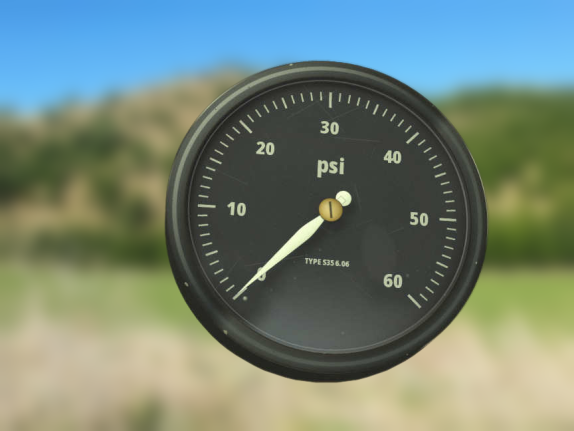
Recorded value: 0; psi
